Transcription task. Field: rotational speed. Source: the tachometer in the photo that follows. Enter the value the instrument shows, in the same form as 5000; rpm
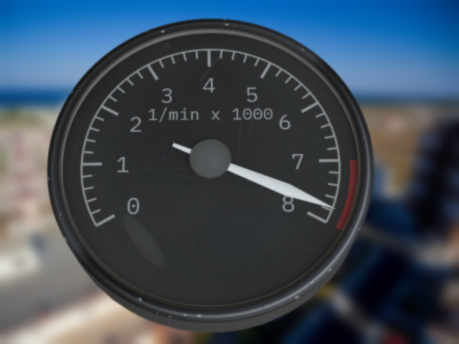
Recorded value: 7800; rpm
